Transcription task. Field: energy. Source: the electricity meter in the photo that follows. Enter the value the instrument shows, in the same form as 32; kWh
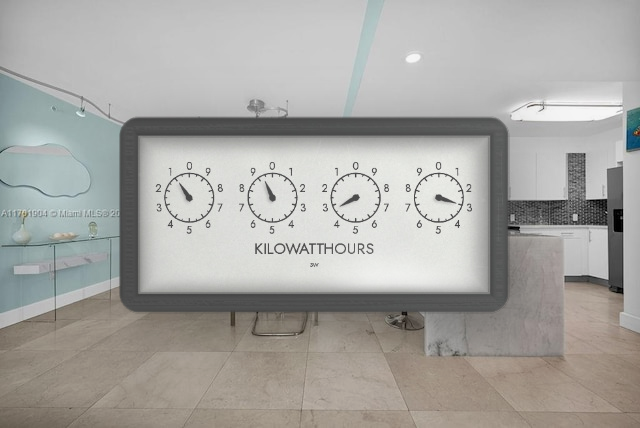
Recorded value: 933; kWh
